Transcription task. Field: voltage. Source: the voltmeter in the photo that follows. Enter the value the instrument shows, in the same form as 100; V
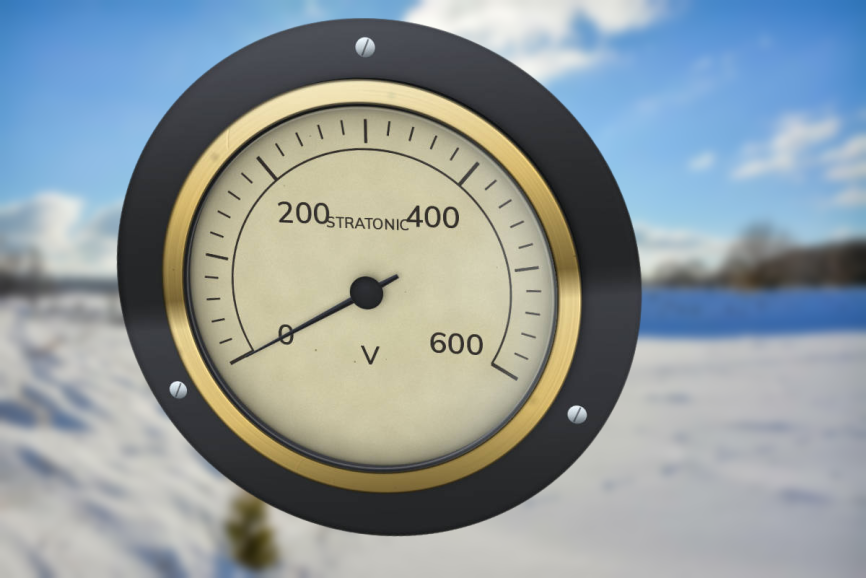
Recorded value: 0; V
